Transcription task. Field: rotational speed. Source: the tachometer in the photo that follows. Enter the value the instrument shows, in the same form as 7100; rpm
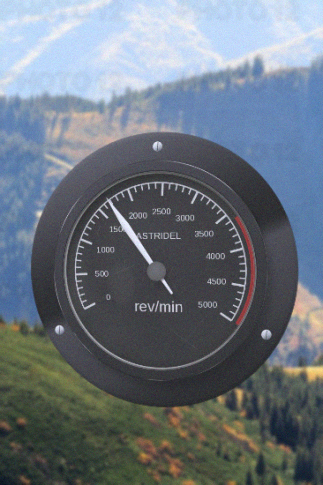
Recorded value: 1700; rpm
